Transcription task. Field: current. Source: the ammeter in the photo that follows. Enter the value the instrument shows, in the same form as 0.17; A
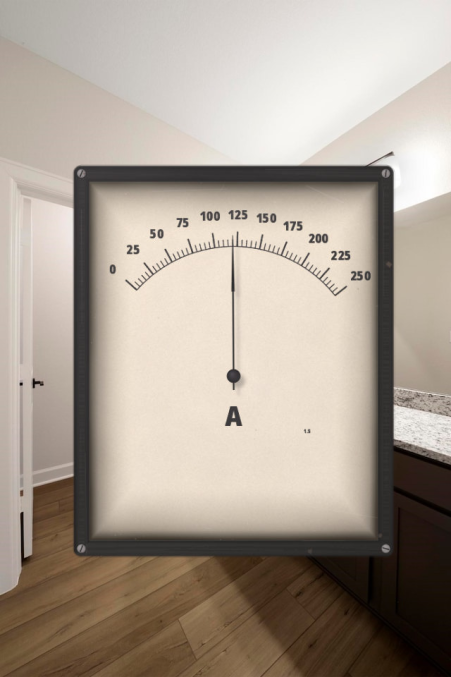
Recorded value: 120; A
